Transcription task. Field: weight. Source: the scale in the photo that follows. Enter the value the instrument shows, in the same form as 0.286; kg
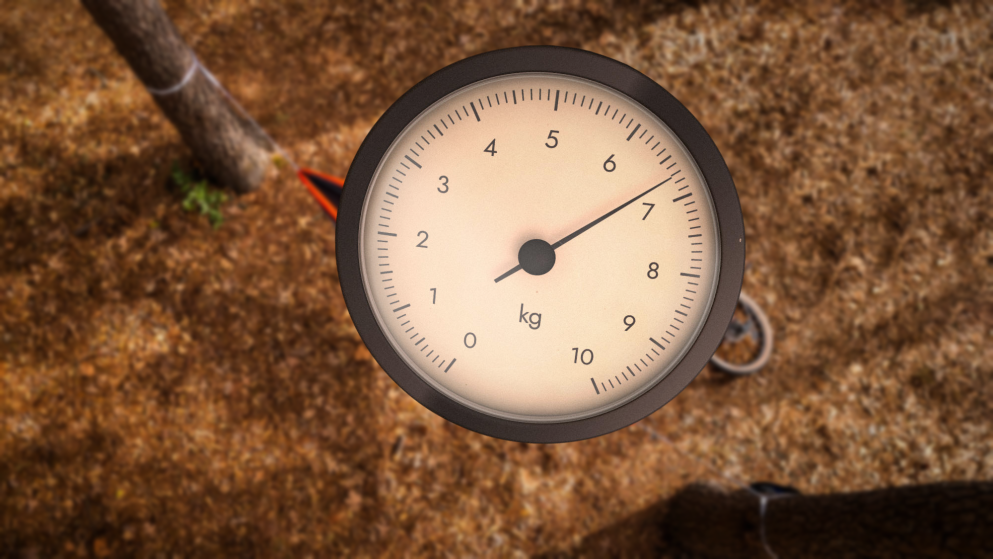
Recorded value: 6.7; kg
